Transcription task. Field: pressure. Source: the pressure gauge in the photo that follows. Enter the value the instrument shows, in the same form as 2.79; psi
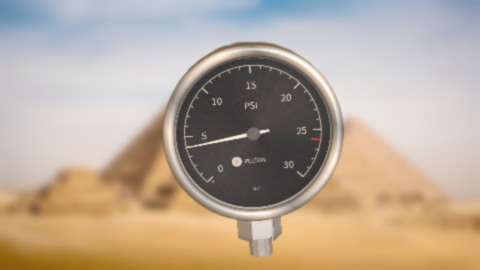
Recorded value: 4; psi
